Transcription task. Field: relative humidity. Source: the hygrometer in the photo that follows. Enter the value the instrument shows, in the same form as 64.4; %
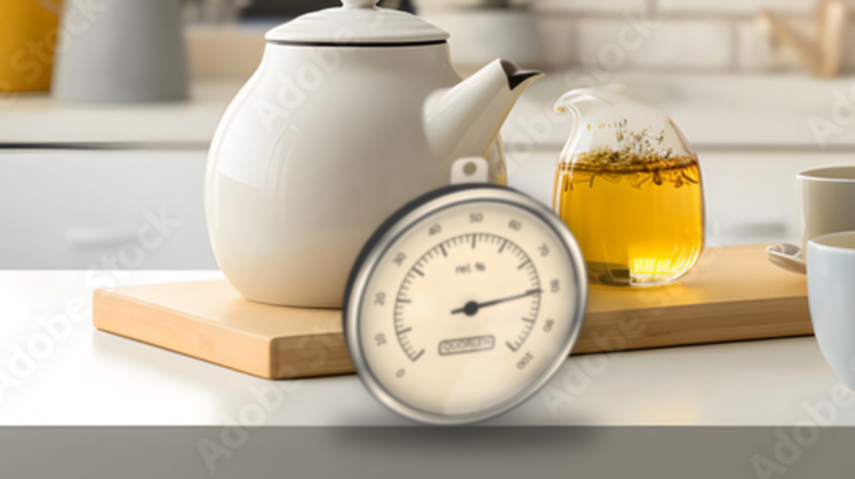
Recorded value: 80; %
